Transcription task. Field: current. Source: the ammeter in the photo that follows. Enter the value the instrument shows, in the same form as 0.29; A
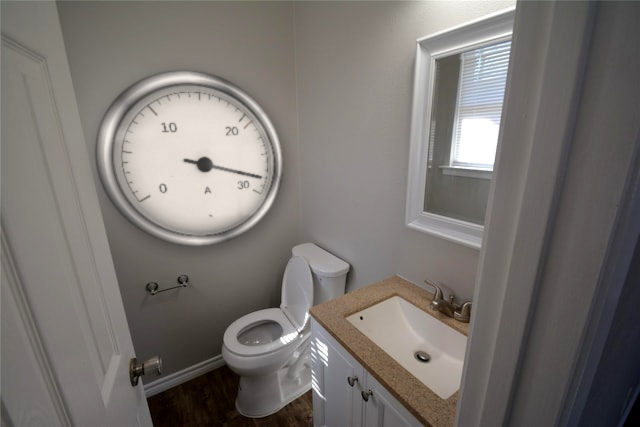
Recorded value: 28; A
